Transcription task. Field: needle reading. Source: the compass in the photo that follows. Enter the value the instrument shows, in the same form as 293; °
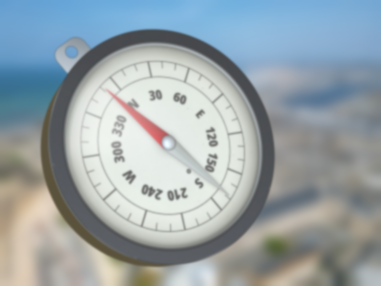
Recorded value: 350; °
